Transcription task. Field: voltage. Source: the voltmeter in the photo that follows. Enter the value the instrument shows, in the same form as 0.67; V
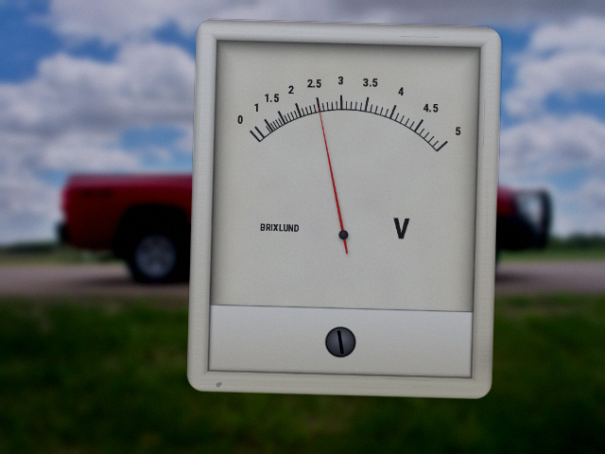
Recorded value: 2.5; V
